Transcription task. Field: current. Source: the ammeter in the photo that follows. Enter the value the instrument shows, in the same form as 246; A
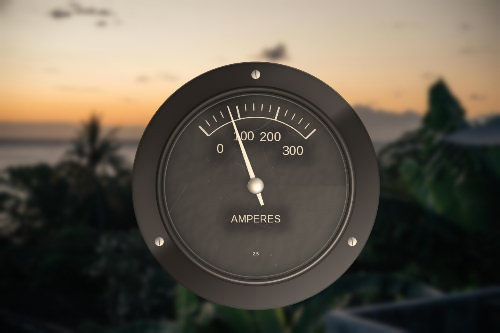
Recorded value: 80; A
